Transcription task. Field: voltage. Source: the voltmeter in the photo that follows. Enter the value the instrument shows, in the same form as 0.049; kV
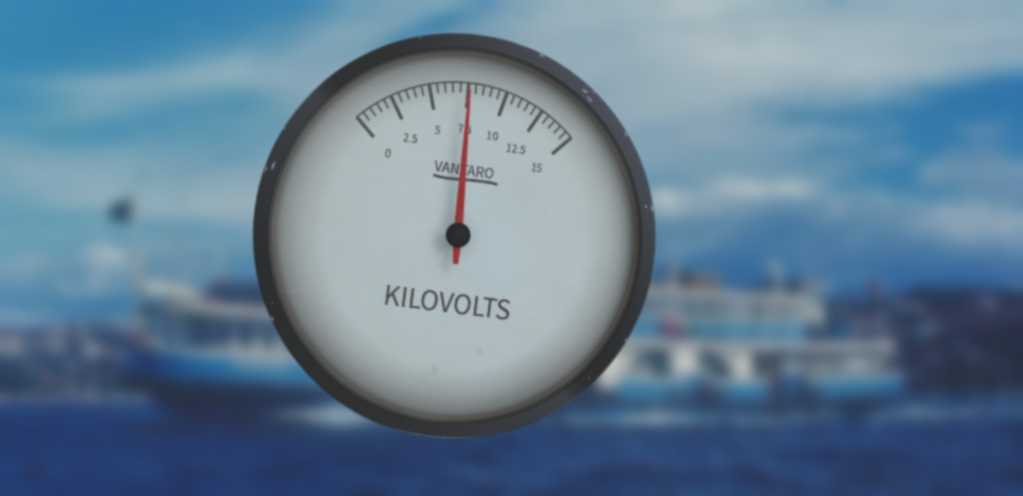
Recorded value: 7.5; kV
